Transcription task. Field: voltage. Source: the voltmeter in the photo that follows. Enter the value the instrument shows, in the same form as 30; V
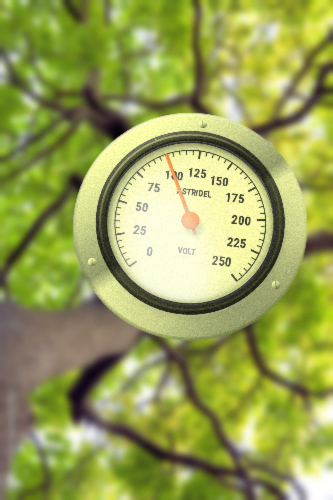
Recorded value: 100; V
